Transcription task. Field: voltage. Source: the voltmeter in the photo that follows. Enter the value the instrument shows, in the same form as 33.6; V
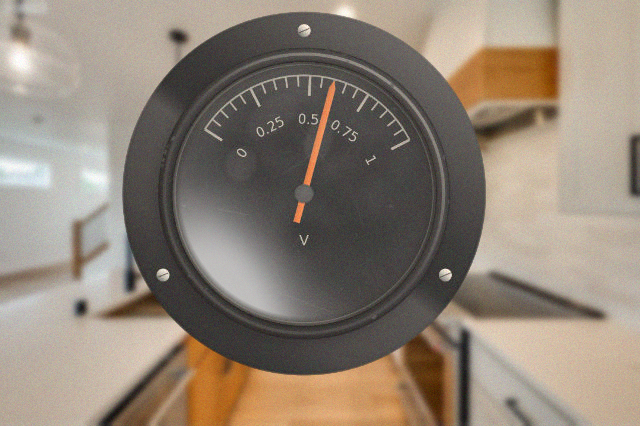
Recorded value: 0.6; V
